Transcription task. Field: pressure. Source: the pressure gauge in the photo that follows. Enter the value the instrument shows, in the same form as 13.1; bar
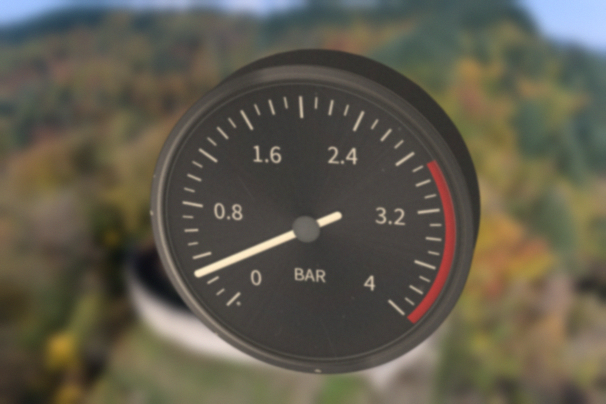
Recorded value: 0.3; bar
